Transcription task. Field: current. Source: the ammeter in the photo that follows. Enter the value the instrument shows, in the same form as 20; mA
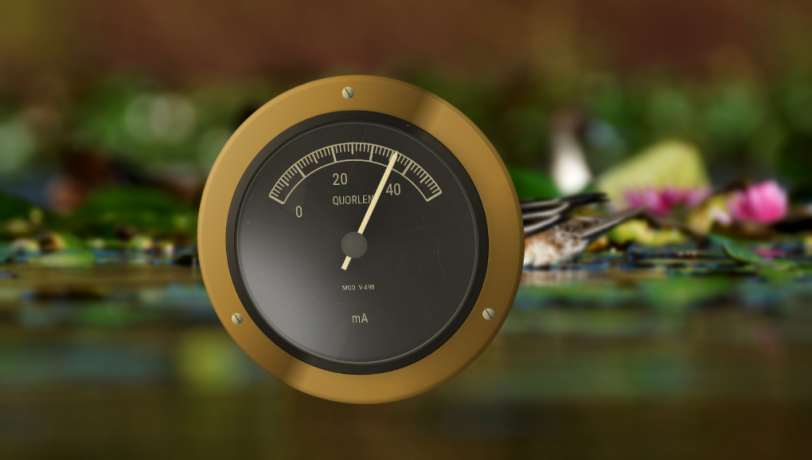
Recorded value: 36; mA
